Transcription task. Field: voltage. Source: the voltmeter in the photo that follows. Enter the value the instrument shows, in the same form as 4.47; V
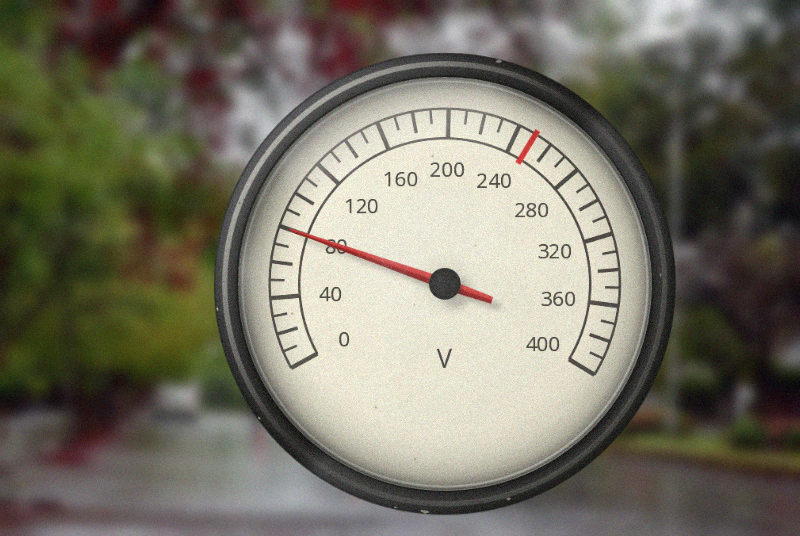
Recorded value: 80; V
